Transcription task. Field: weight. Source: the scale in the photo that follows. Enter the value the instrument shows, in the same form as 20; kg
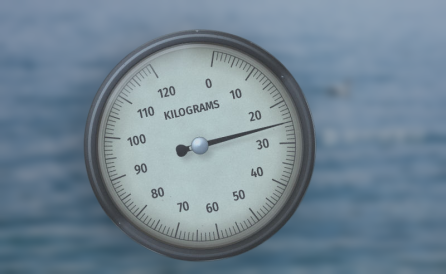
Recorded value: 25; kg
